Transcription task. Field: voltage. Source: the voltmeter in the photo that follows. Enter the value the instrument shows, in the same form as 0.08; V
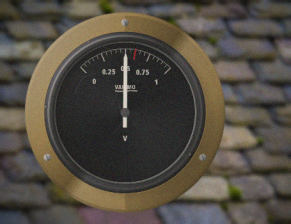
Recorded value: 0.5; V
